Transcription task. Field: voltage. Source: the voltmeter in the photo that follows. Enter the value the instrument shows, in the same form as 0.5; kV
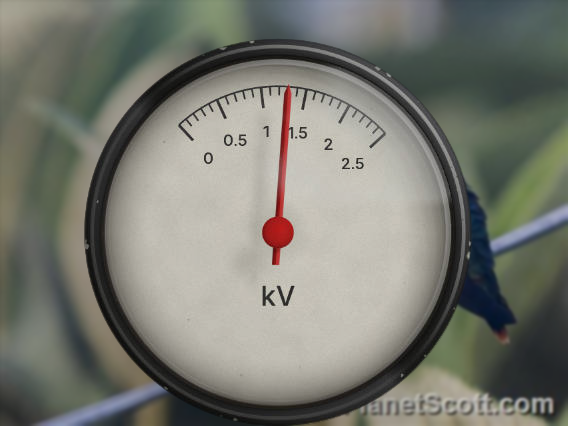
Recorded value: 1.3; kV
